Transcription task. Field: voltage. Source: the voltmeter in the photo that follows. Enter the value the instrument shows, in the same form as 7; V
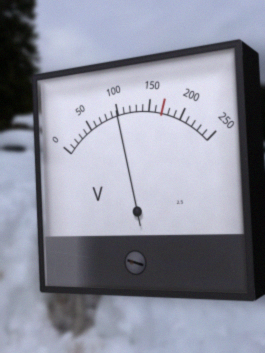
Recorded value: 100; V
